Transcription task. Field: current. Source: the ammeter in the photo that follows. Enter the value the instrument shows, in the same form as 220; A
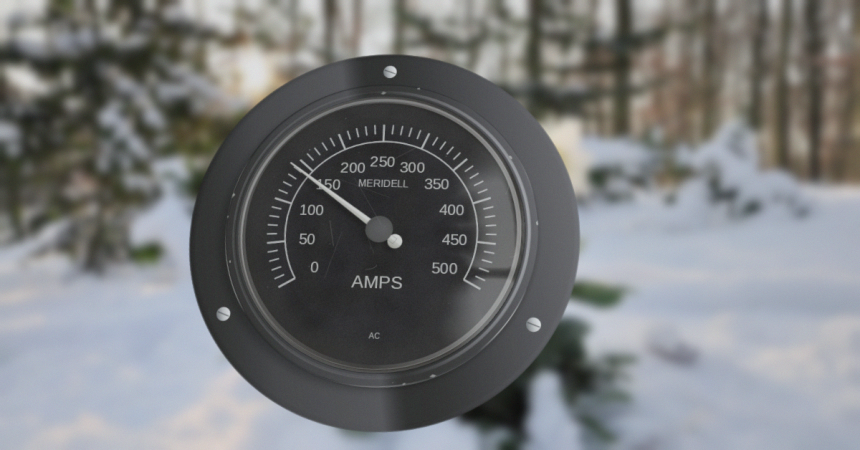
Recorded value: 140; A
